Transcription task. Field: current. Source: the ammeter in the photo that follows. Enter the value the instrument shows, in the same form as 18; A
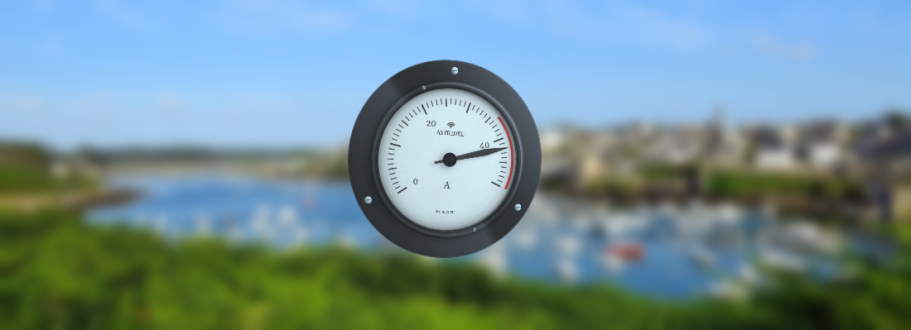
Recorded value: 42; A
